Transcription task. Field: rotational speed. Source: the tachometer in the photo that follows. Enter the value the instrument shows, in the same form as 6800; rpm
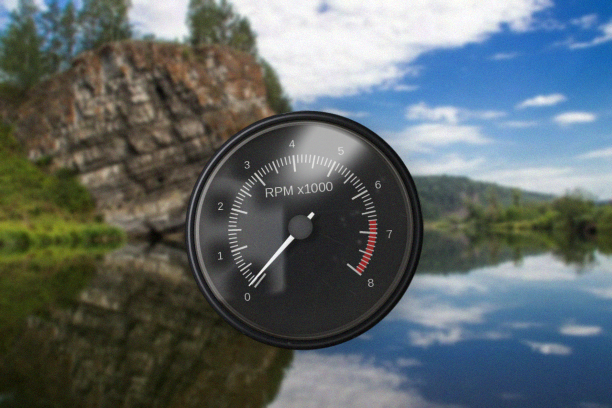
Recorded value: 100; rpm
